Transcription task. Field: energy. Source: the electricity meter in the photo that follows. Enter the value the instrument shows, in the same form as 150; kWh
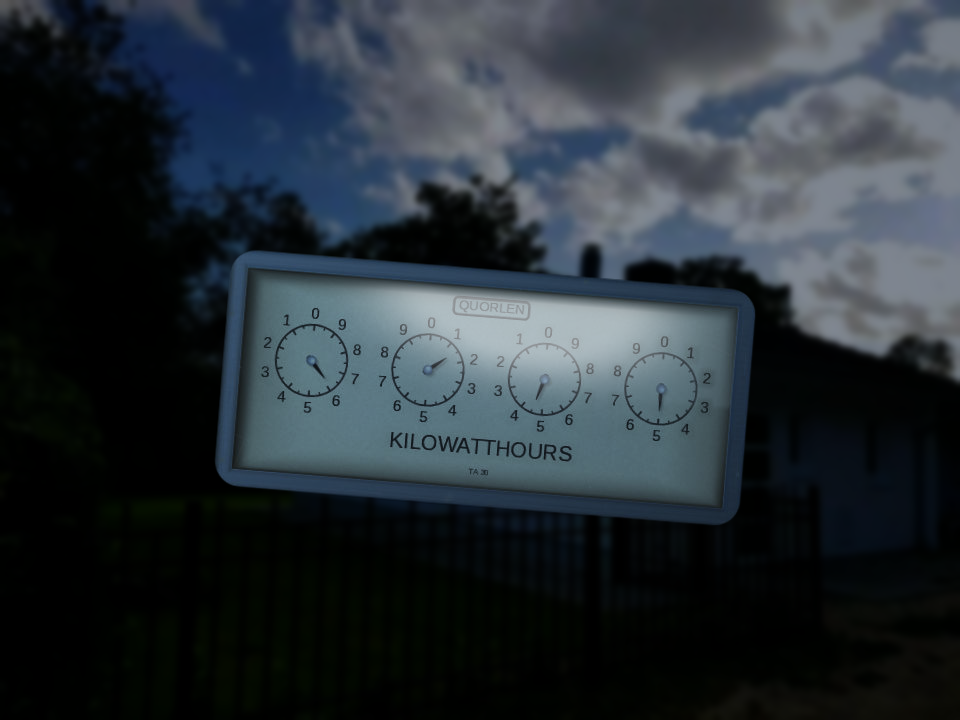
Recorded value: 6145; kWh
